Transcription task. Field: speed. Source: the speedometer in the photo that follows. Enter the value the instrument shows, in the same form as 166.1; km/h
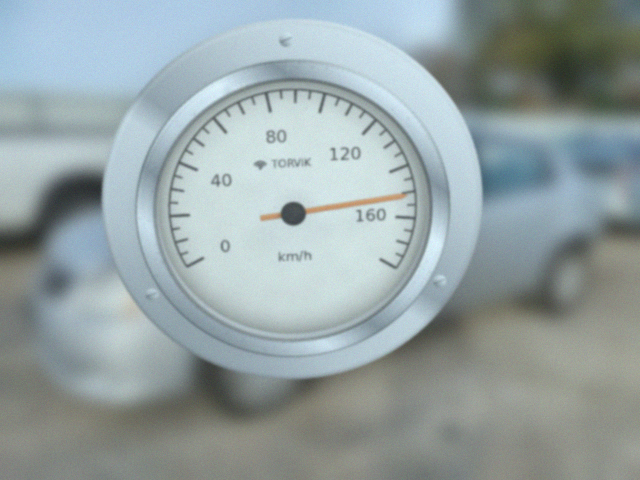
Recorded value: 150; km/h
